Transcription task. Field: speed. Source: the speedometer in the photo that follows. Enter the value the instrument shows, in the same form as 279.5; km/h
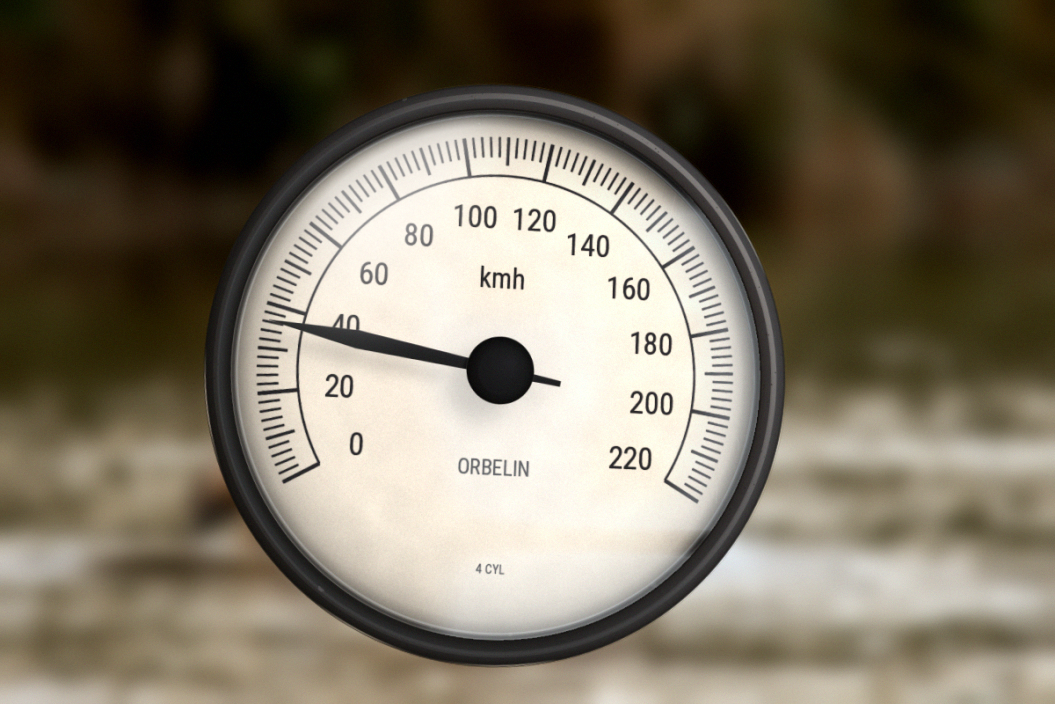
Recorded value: 36; km/h
